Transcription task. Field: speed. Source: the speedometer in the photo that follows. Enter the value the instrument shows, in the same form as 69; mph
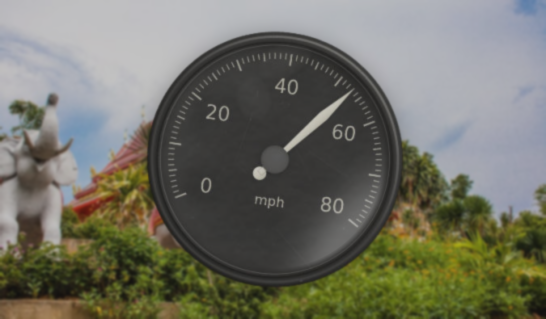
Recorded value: 53; mph
